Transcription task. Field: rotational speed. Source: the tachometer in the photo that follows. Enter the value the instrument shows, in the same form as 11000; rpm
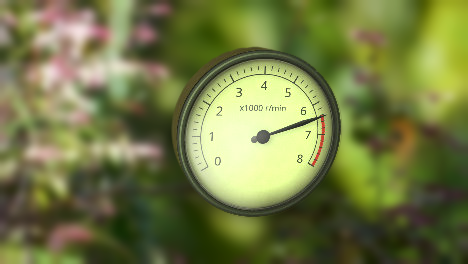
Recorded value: 6400; rpm
